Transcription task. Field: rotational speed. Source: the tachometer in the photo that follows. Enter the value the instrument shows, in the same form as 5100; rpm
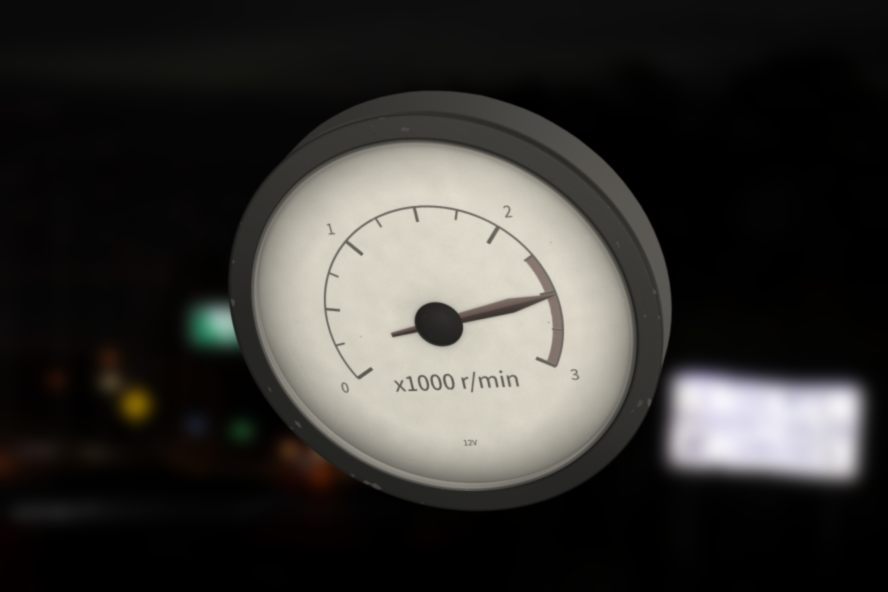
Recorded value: 2500; rpm
